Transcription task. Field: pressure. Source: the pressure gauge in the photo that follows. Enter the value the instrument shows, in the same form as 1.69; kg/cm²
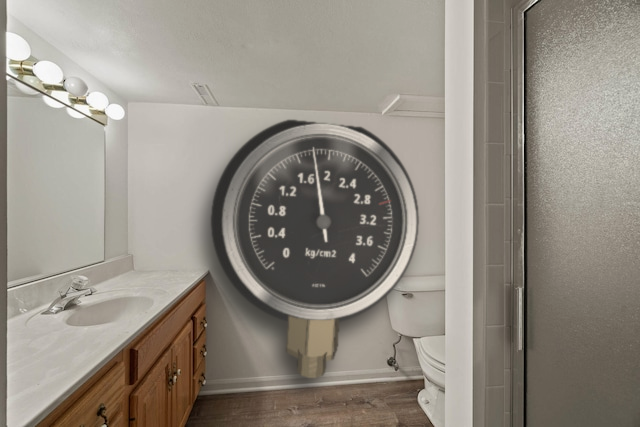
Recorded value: 1.8; kg/cm²
